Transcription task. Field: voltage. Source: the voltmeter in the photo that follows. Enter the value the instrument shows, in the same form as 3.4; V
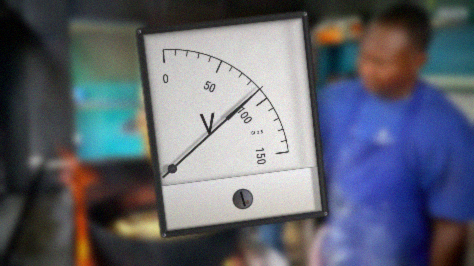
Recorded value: 90; V
